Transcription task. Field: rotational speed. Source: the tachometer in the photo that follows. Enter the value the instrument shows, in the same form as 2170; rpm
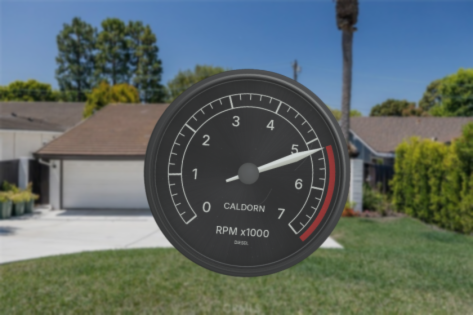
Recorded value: 5200; rpm
